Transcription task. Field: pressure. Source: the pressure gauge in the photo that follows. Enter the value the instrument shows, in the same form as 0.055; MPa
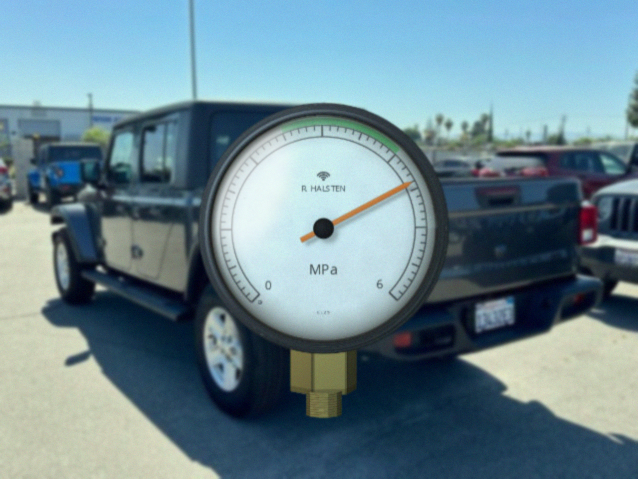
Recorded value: 4.4; MPa
